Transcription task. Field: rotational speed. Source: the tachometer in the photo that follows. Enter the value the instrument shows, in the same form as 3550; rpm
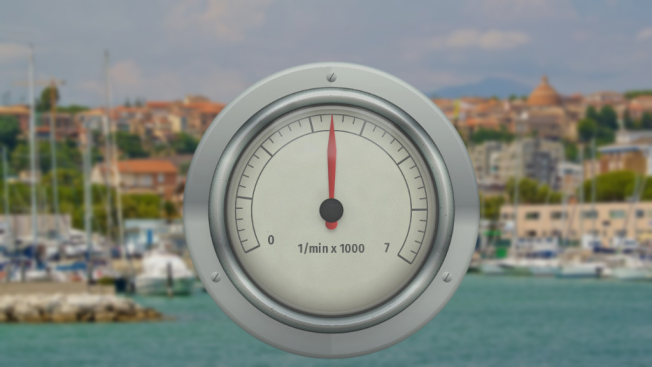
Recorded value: 3400; rpm
